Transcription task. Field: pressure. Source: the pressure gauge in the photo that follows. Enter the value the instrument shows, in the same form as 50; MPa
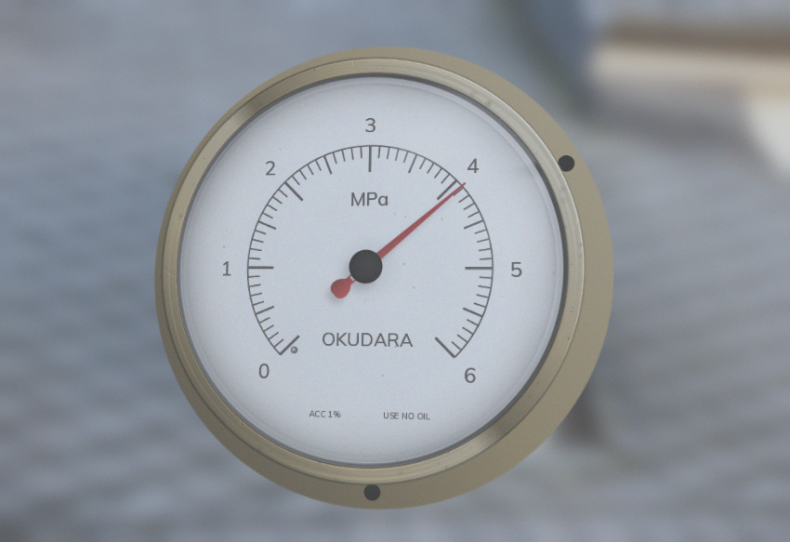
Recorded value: 4.1; MPa
